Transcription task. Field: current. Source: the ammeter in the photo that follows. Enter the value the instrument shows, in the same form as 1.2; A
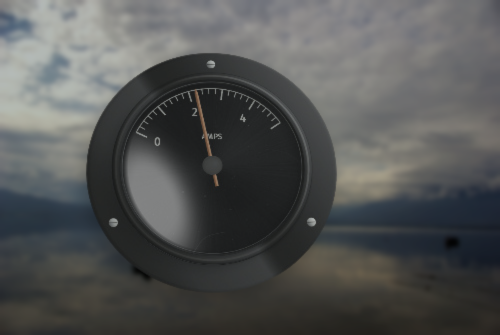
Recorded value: 2.2; A
